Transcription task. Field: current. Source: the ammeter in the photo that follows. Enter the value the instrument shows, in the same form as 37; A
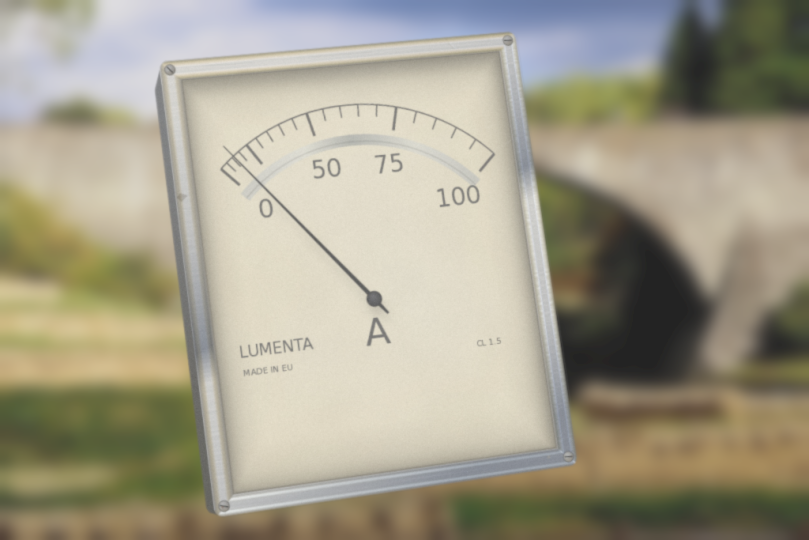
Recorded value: 15; A
